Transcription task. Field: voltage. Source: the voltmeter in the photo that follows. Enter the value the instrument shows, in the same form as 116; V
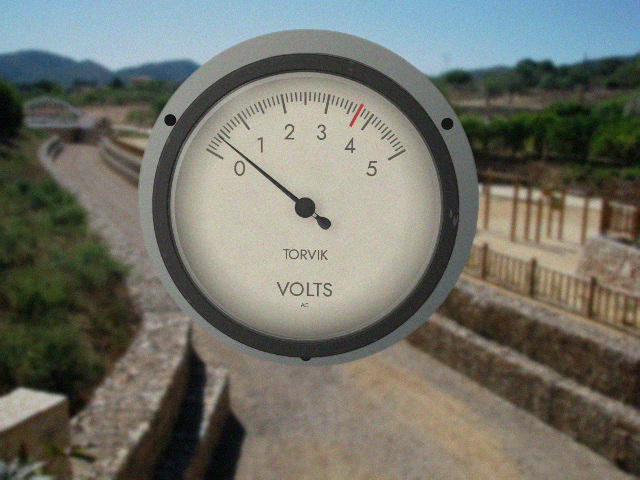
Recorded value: 0.4; V
